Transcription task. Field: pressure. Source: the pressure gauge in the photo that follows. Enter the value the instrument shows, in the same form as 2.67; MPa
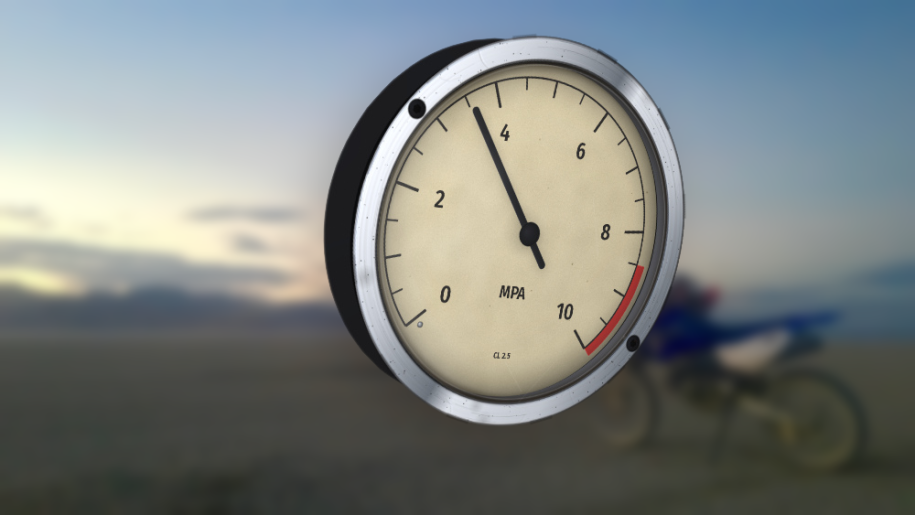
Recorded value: 3.5; MPa
